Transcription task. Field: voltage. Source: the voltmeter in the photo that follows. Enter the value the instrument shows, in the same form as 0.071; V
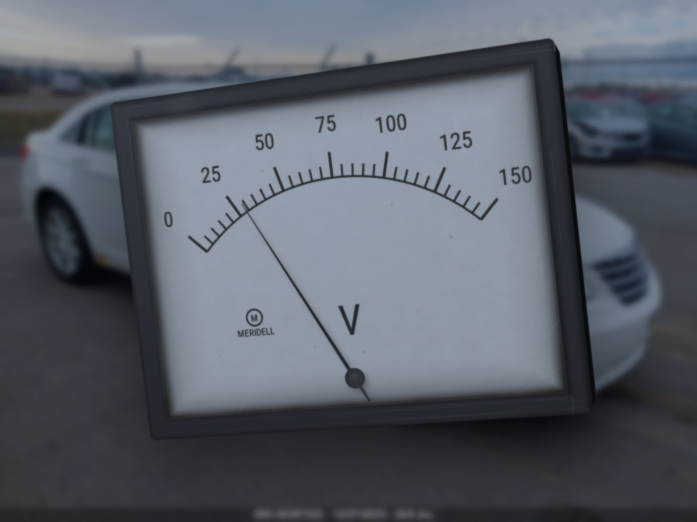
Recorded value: 30; V
